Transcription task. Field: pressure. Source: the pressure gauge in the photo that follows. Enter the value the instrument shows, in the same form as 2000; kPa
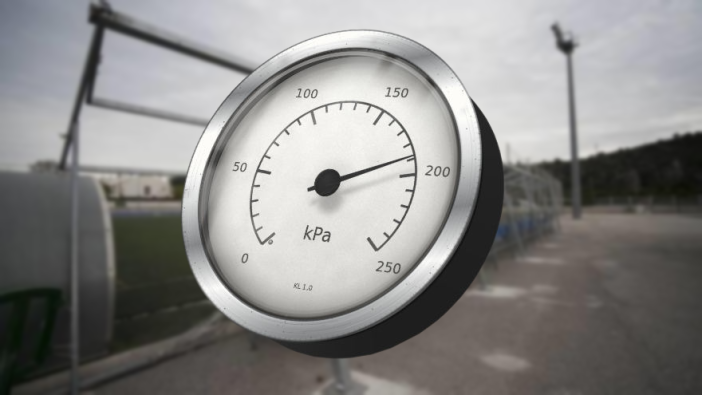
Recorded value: 190; kPa
